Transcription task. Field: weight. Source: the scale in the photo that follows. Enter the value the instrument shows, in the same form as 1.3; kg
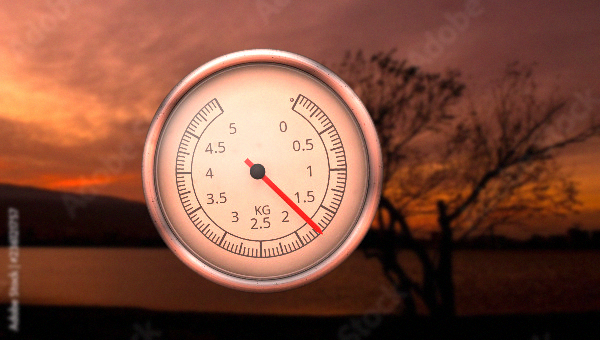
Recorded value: 1.75; kg
